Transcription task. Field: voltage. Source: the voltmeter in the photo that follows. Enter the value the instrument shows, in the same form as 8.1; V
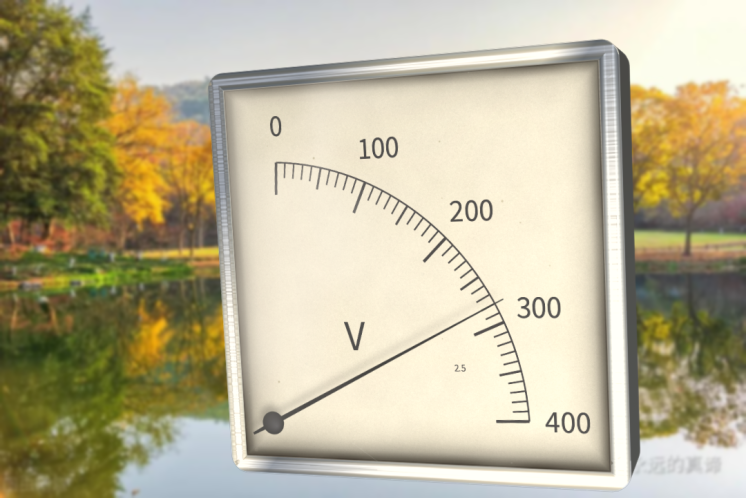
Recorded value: 280; V
